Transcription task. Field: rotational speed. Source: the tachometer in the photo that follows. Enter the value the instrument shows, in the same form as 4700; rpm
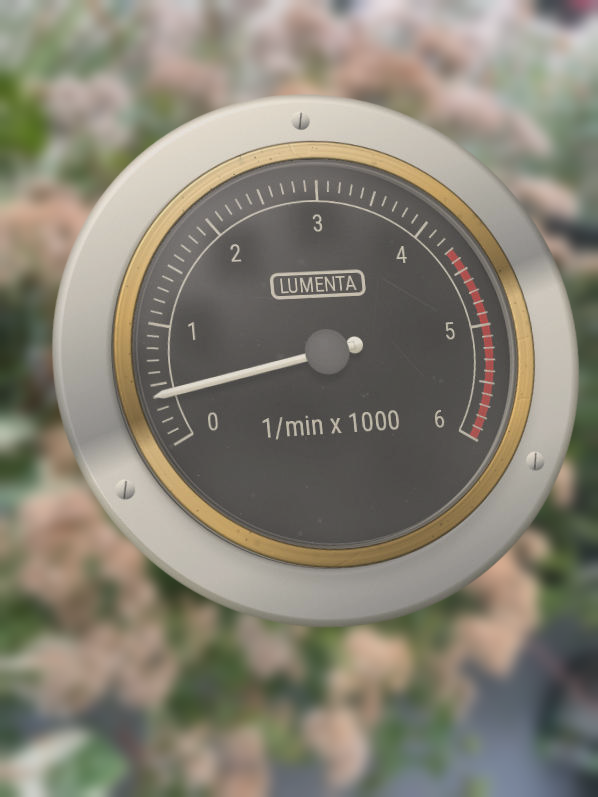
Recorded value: 400; rpm
